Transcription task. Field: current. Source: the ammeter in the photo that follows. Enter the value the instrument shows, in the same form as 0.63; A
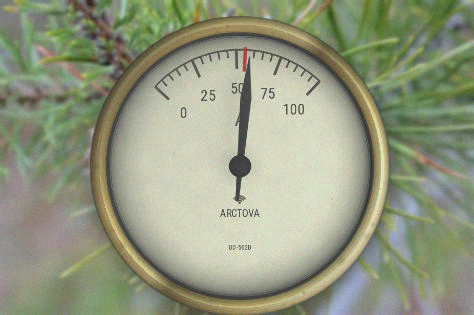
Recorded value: 57.5; A
